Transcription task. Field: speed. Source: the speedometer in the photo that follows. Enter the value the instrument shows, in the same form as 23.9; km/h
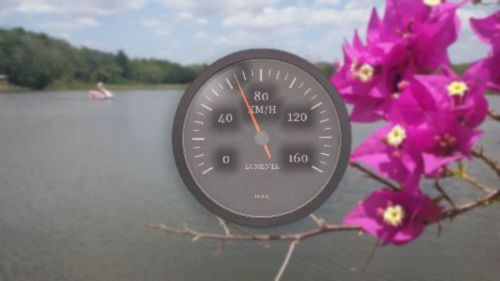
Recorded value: 65; km/h
